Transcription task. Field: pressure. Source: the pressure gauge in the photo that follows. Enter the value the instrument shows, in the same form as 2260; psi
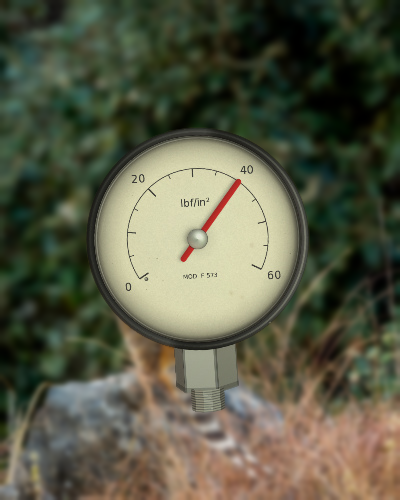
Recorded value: 40; psi
